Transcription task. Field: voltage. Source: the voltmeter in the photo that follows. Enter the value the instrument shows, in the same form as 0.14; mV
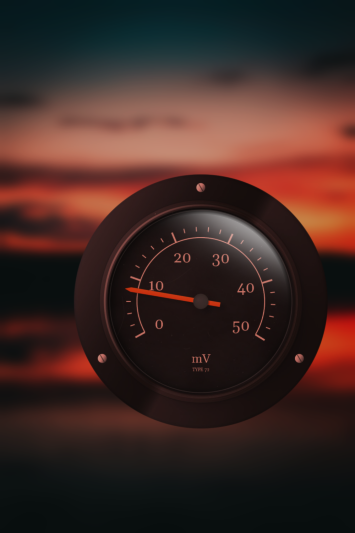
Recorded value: 8; mV
